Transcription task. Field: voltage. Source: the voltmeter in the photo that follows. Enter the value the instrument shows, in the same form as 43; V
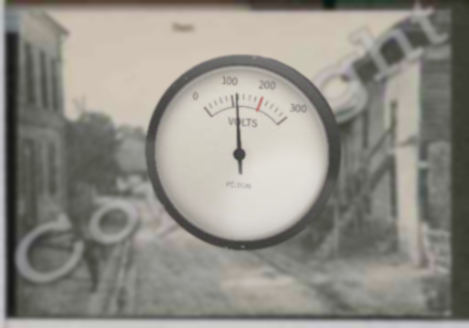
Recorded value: 120; V
